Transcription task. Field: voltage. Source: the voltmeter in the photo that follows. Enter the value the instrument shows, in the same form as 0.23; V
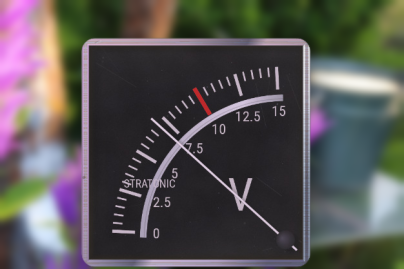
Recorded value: 7; V
